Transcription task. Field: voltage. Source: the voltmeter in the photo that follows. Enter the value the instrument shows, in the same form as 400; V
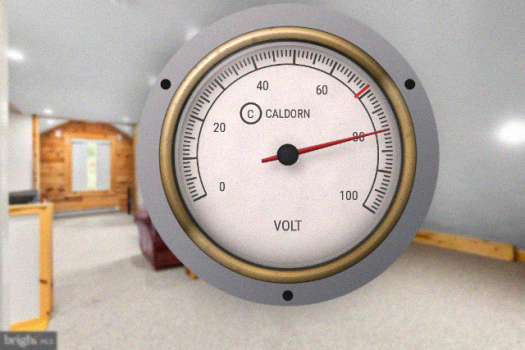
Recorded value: 80; V
